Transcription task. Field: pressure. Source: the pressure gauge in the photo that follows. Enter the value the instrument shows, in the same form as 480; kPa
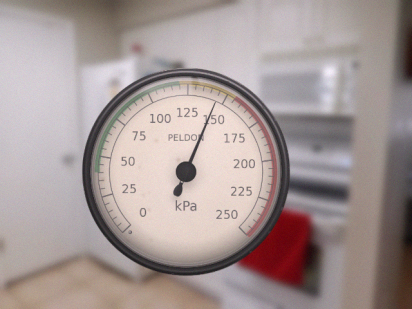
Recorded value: 145; kPa
